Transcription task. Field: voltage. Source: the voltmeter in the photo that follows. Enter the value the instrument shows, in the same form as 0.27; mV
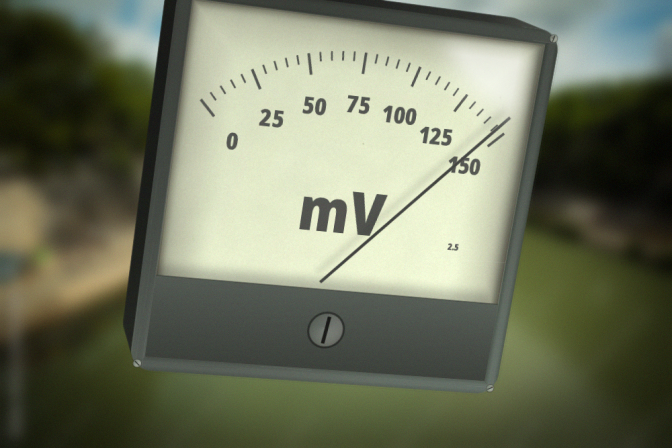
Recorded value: 145; mV
